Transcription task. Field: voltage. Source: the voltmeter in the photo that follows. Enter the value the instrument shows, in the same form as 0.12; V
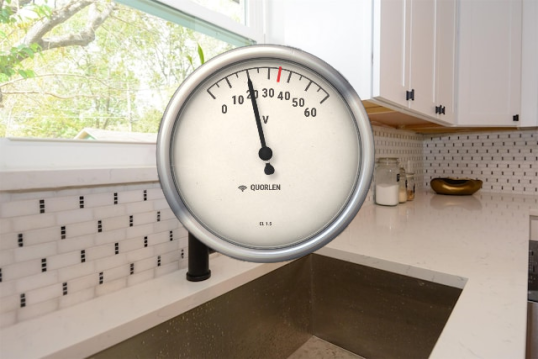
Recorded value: 20; V
